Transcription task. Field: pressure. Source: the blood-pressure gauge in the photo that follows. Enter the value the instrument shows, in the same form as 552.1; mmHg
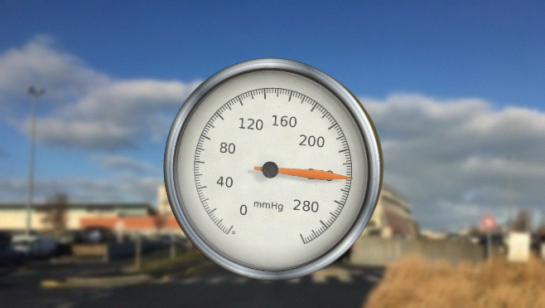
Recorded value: 240; mmHg
